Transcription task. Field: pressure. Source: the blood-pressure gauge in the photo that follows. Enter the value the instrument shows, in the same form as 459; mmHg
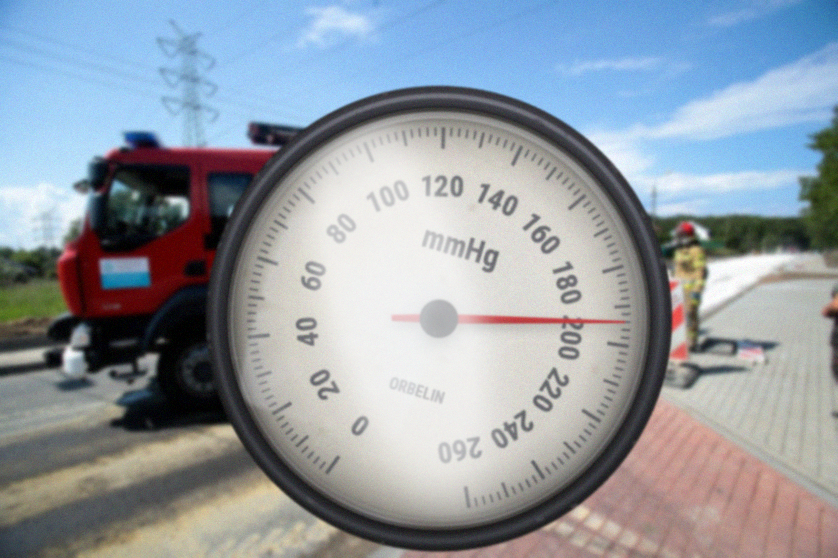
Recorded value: 194; mmHg
